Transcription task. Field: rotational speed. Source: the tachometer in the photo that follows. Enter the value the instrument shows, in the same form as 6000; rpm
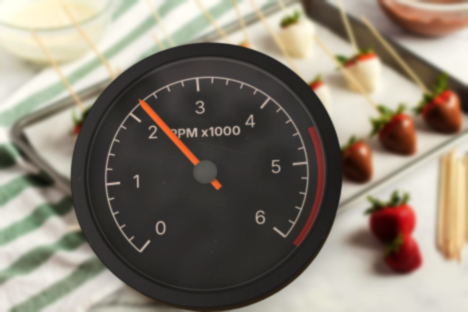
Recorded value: 2200; rpm
